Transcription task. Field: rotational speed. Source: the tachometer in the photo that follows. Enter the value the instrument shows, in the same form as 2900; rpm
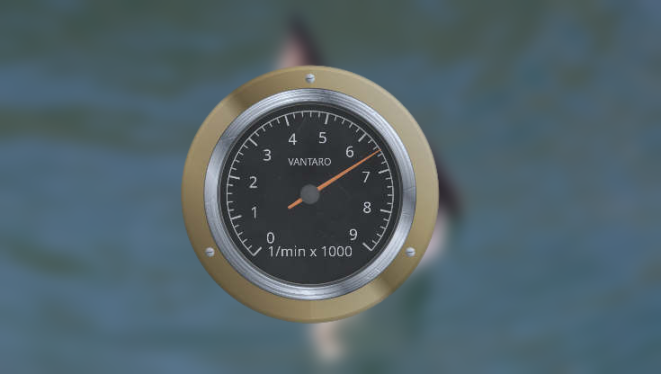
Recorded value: 6500; rpm
